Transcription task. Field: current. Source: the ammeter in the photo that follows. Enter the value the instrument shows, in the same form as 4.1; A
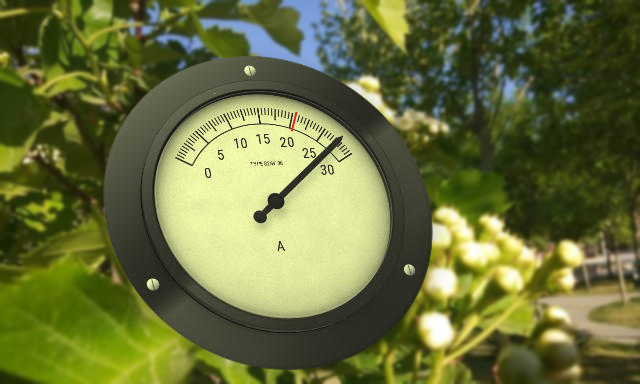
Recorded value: 27.5; A
